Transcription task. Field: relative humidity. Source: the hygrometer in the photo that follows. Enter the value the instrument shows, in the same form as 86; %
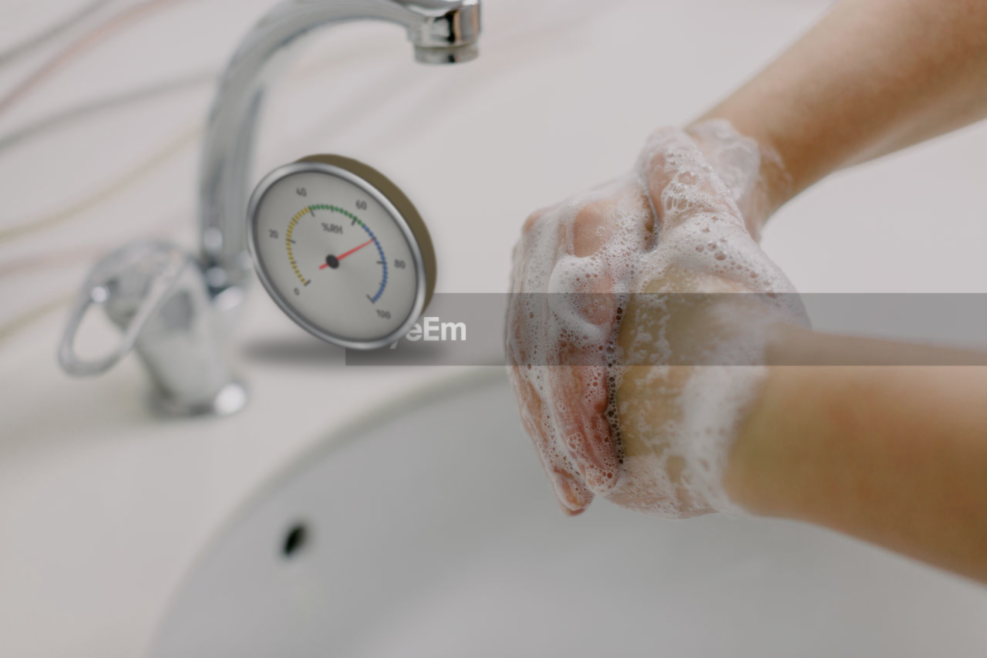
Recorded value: 70; %
